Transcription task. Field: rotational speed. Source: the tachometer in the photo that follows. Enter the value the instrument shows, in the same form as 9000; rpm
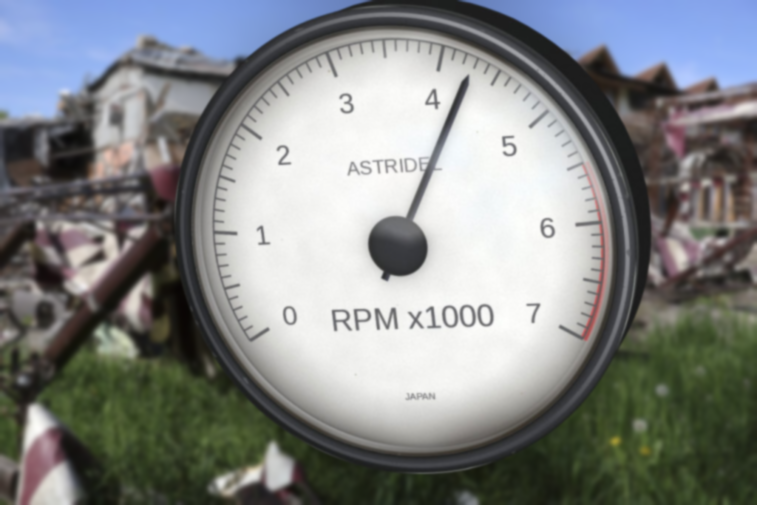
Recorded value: 4300; rpm
